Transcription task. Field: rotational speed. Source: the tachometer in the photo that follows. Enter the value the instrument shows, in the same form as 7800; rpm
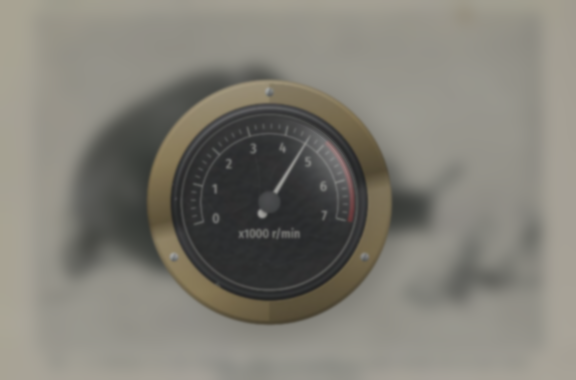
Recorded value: 4600; rpm
